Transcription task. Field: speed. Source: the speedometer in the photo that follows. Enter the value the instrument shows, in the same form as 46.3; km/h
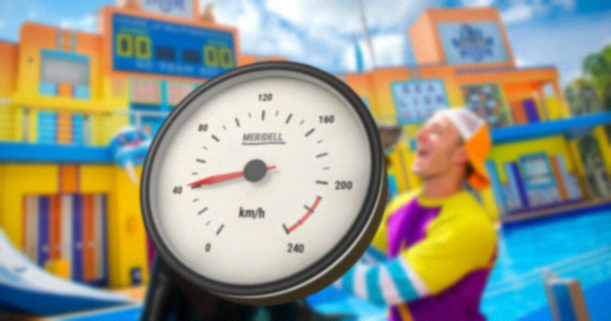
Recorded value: 40; km/h
